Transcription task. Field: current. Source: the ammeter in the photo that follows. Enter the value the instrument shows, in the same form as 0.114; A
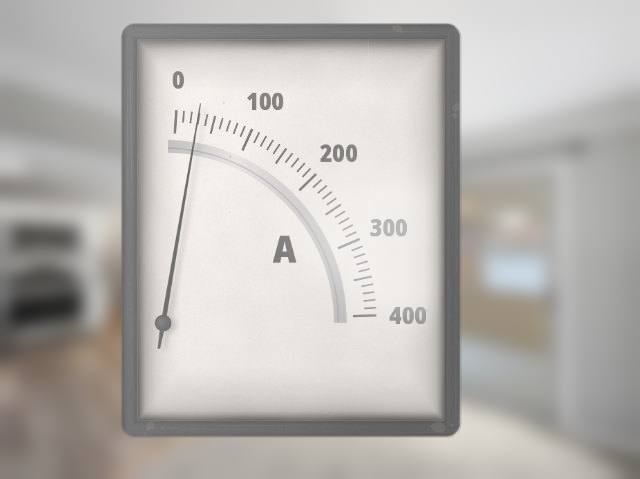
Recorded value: 30; A
